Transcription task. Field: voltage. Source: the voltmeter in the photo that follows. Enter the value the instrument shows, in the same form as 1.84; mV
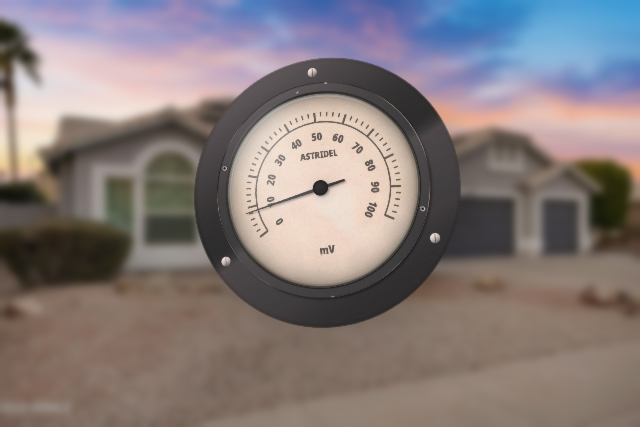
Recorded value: 8; mV
